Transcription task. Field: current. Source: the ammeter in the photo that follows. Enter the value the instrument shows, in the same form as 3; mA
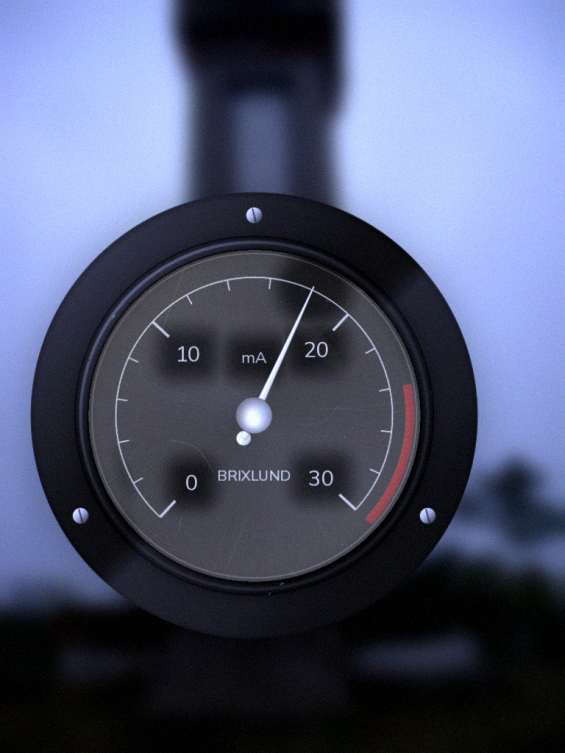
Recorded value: 18; mA
